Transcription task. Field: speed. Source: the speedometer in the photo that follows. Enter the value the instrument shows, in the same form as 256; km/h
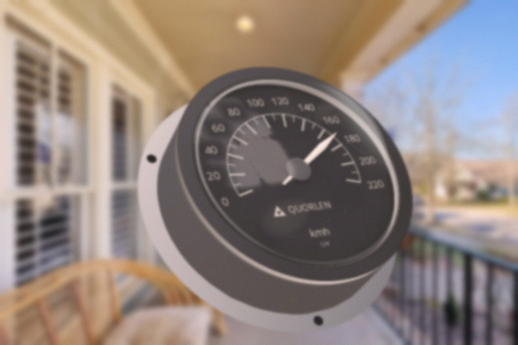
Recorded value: 170; km/h
